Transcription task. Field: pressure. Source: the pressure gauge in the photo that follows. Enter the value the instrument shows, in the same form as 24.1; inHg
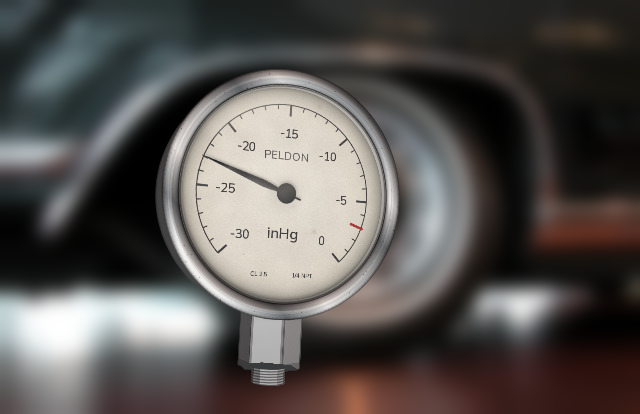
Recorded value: -23; inHg
